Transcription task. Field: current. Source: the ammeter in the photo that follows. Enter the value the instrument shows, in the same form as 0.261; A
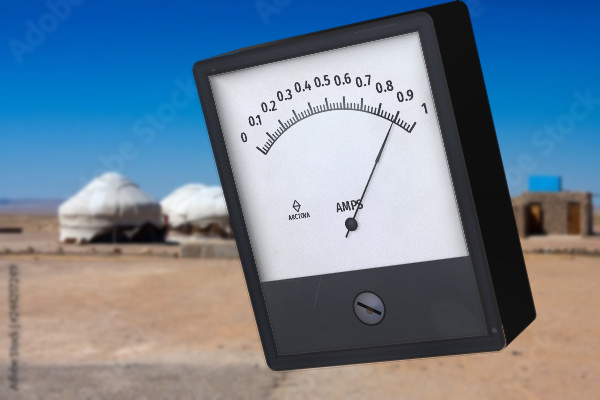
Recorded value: 0.9; A
